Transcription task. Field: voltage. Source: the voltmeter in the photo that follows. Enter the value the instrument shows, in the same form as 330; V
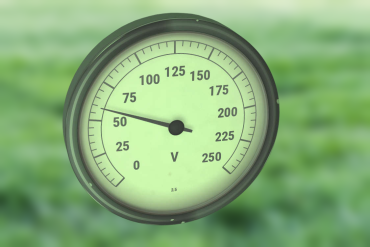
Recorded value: 60; V
